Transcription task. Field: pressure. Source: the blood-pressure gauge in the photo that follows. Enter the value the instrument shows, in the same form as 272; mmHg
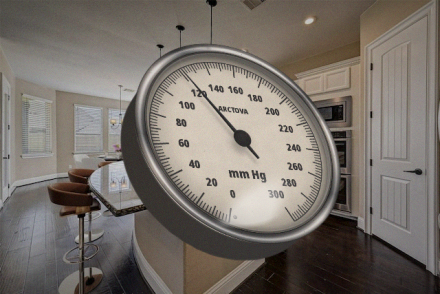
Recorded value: 120; mmHg
